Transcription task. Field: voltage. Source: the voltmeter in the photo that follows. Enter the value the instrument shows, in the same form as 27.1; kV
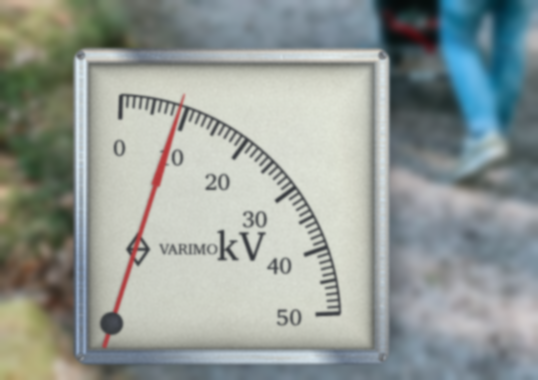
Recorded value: 9; kV
